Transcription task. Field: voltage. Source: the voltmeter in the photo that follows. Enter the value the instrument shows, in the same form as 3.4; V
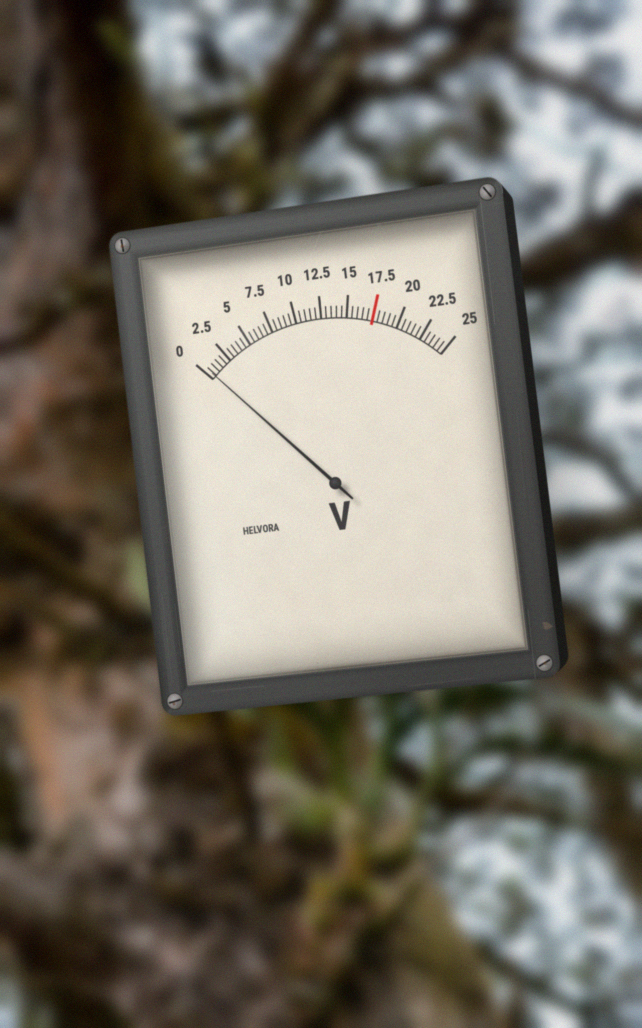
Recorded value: 0.5; V
